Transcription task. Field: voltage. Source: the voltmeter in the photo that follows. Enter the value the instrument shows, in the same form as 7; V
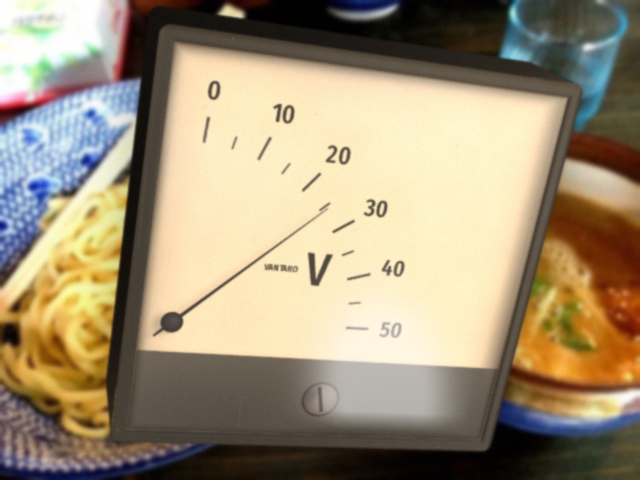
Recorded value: 25; V
